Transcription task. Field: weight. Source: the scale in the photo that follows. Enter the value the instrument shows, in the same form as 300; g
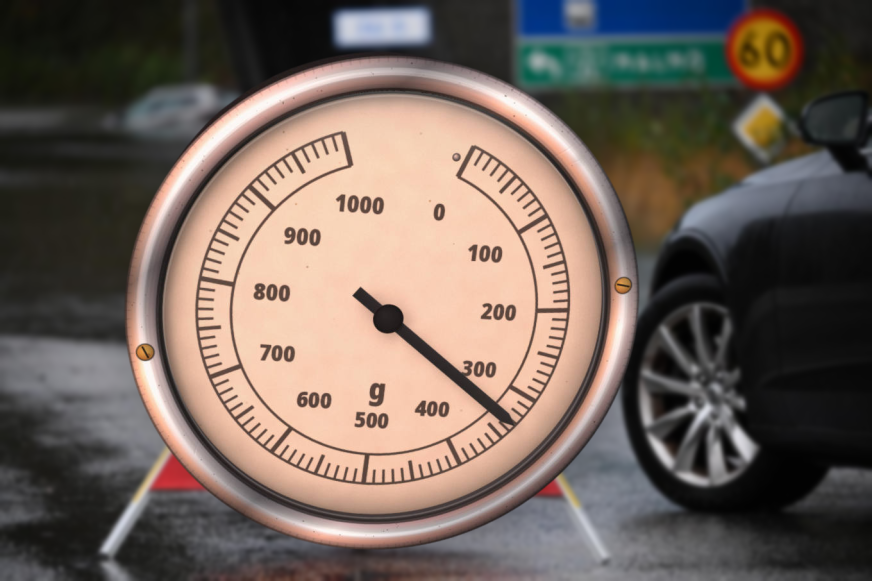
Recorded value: 330; g
